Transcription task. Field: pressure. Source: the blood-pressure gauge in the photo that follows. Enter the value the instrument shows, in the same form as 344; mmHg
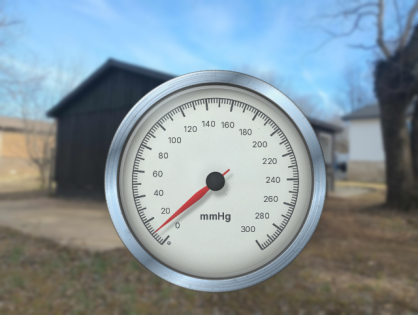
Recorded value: 10; mmHg
